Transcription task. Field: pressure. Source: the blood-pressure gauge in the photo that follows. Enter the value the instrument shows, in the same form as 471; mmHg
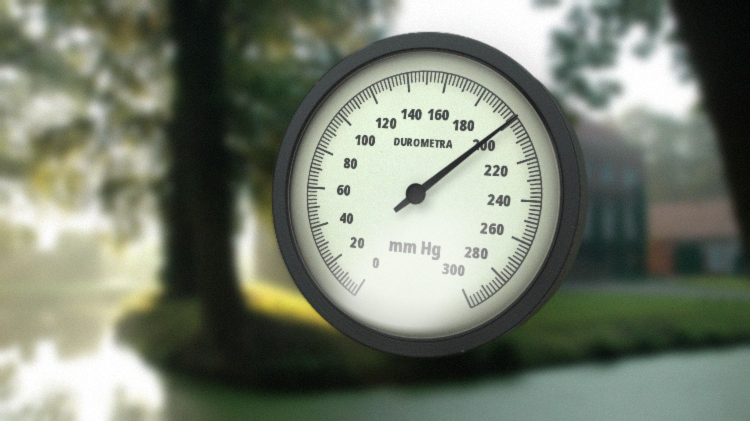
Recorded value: 200; mmHg
